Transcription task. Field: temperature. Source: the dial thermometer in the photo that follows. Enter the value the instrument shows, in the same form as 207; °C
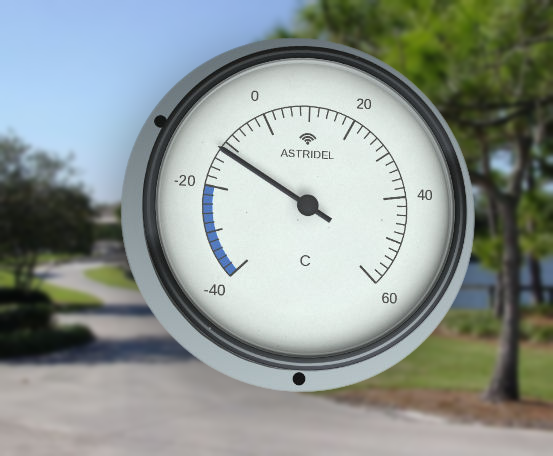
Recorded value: -12; °C
